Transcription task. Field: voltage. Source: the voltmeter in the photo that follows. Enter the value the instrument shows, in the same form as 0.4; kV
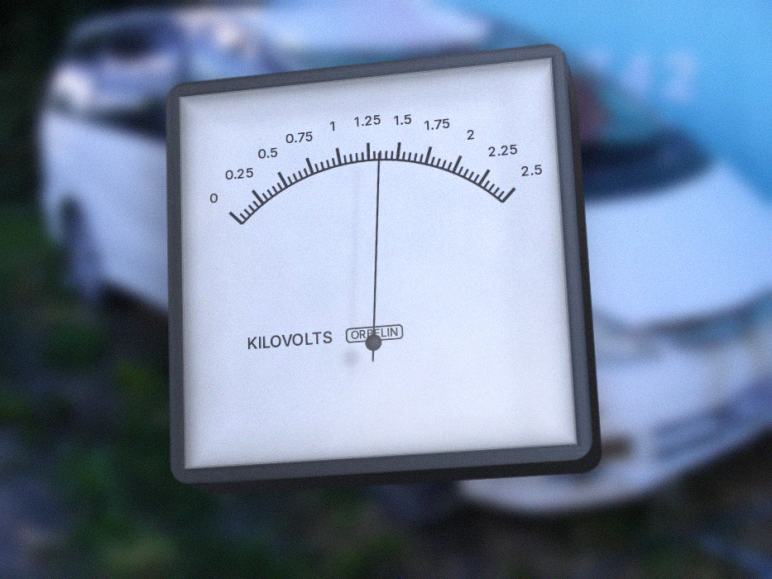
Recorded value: 1.35; kV
